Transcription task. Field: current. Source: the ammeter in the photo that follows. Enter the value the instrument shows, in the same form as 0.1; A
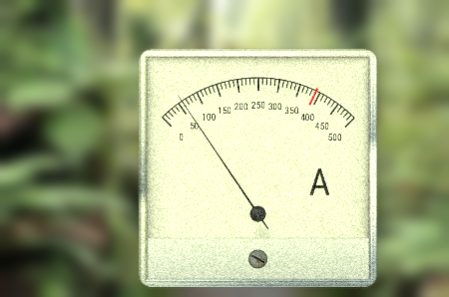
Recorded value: 60; A
